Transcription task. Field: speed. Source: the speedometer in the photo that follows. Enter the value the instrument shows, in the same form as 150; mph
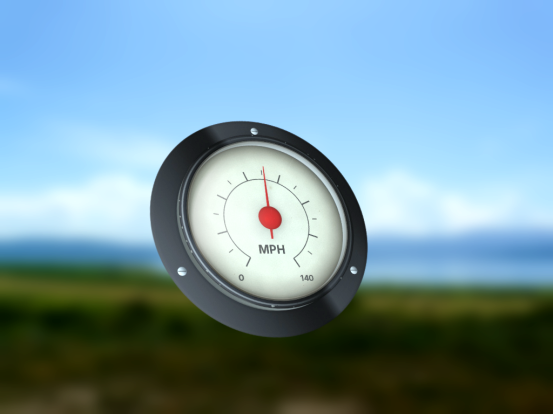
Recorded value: 70; mph
